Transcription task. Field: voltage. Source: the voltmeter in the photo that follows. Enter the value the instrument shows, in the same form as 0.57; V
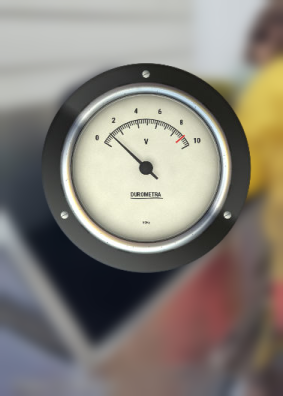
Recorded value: 1; V
